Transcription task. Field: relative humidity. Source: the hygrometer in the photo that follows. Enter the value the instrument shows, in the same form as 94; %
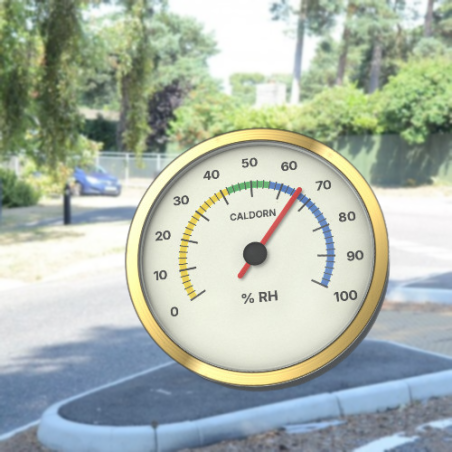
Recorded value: 66; %
